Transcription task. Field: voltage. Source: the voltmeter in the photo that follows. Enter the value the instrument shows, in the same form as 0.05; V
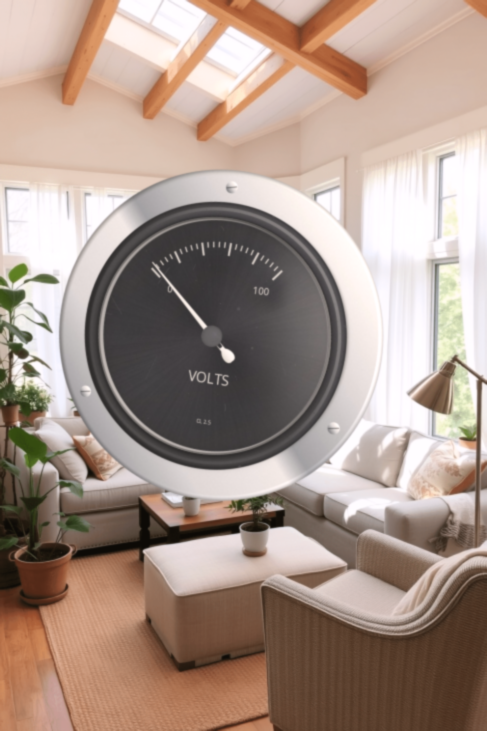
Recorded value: 4; V
